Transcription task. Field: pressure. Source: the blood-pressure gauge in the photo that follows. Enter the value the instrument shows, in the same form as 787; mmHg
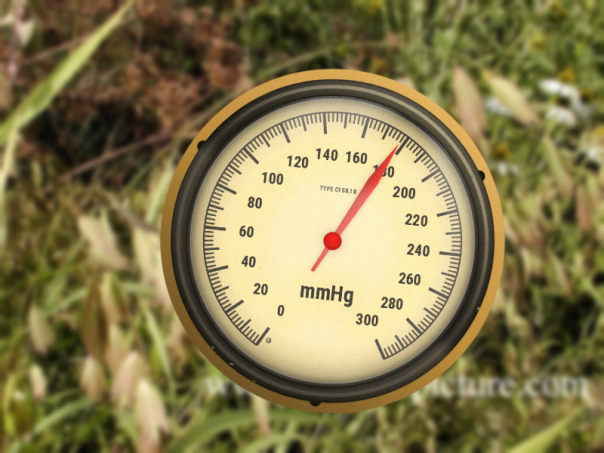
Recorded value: 178; mmHg
